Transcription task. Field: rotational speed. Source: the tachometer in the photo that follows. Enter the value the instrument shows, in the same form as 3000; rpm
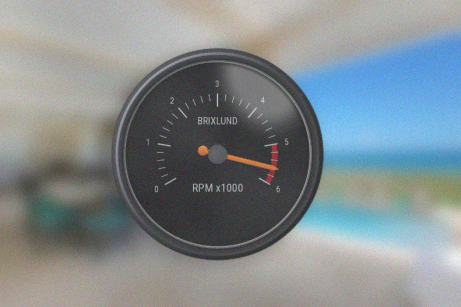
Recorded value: 5600; rpm
